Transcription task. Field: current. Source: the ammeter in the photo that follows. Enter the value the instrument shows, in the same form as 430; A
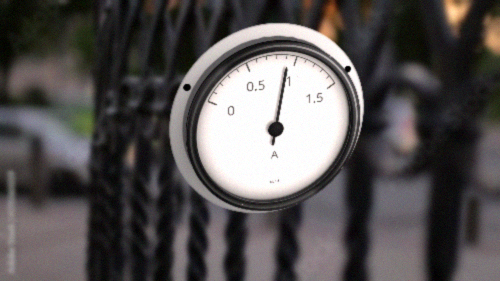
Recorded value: 0.9; A
